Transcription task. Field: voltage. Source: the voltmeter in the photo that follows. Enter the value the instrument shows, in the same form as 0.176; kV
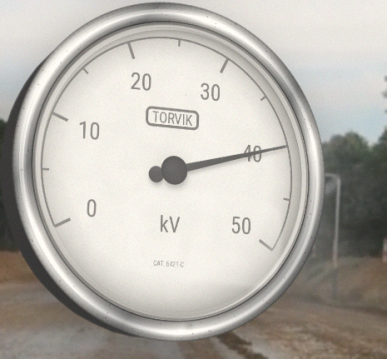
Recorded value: 40; kV
